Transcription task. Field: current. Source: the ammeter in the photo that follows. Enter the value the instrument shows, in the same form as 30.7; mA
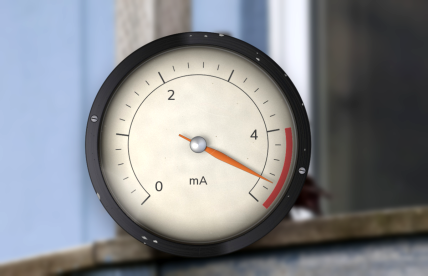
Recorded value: 4.7; mA
